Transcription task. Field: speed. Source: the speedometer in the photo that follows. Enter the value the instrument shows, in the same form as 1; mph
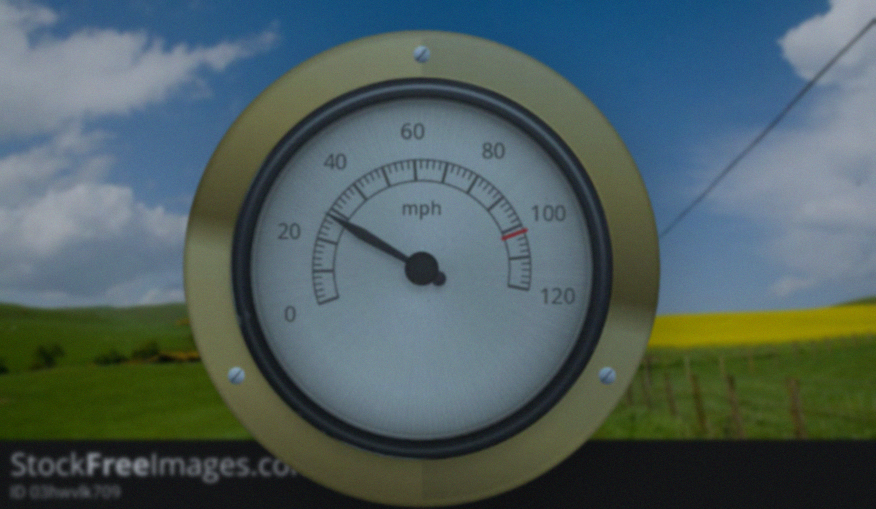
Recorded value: 28; mph
